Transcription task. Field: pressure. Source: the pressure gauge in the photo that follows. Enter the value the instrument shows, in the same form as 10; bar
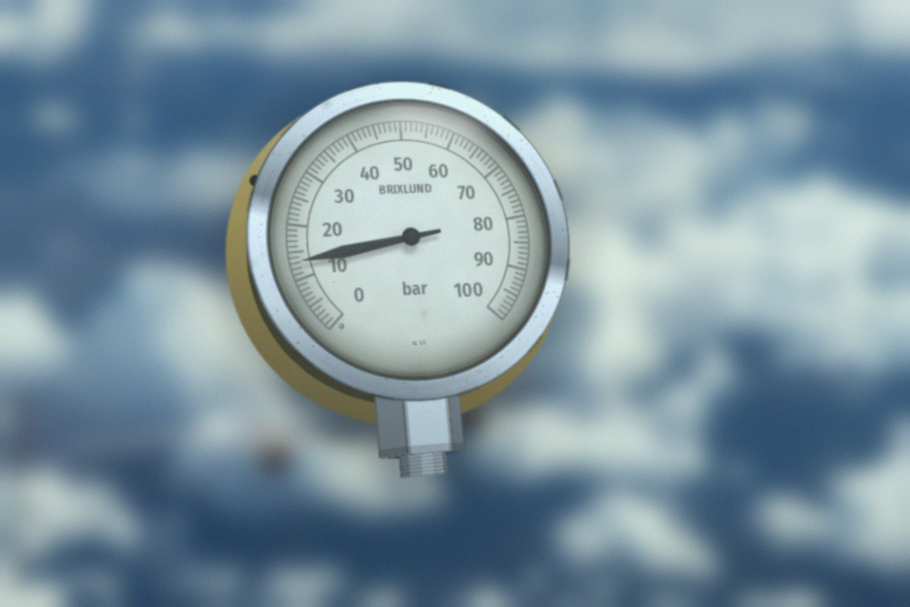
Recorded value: 13; bar
